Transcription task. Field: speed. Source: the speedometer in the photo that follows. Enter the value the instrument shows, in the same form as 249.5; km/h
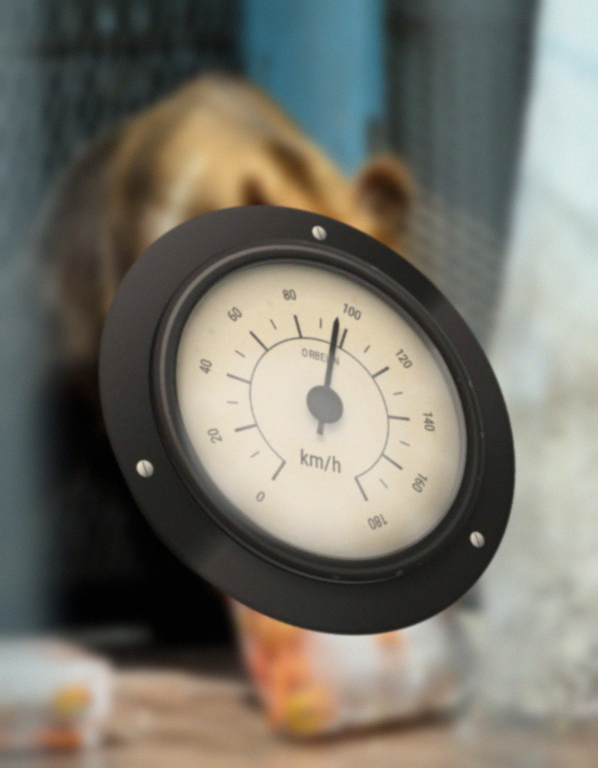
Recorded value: 95; km/h
